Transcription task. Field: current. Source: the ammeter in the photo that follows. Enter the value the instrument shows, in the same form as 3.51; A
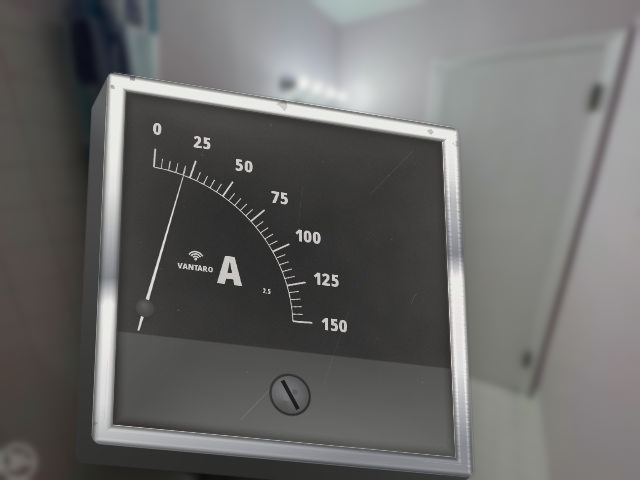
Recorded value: 20; A
